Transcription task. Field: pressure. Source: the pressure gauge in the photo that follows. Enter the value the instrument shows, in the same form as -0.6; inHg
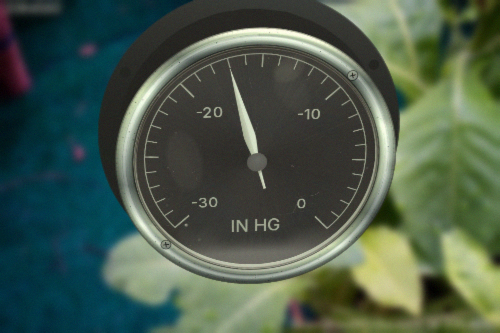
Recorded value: -17; inHg
